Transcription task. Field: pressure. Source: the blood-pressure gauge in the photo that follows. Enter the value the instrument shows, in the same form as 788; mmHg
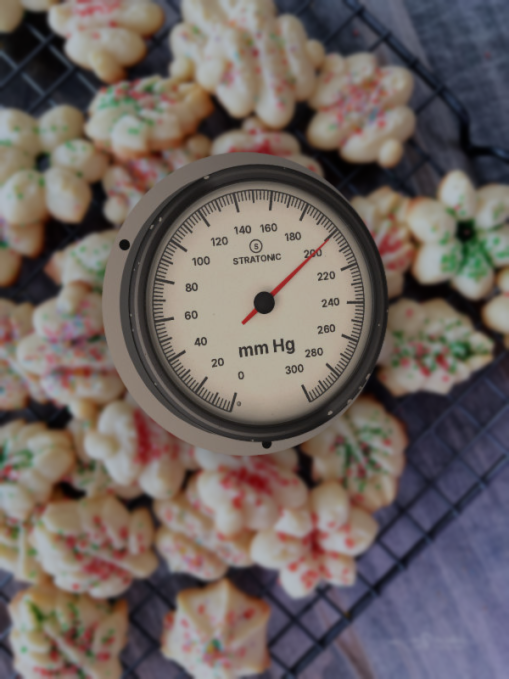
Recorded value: 200; mmHg
